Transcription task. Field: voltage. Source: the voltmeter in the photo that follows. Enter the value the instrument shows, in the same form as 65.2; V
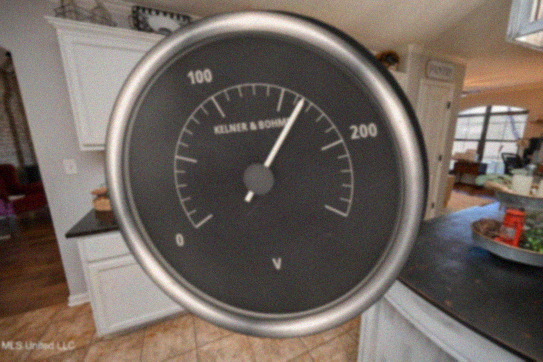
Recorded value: 165; V
